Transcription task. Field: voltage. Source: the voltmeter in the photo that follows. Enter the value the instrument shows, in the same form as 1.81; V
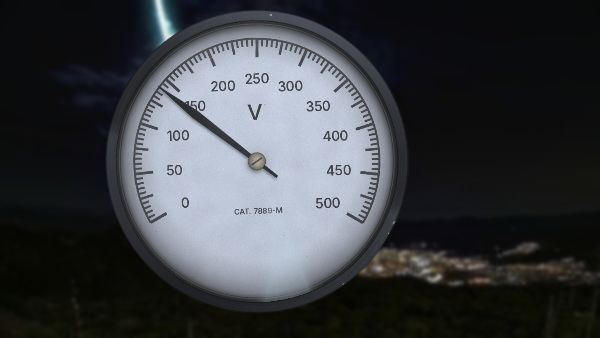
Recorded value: 140; V
